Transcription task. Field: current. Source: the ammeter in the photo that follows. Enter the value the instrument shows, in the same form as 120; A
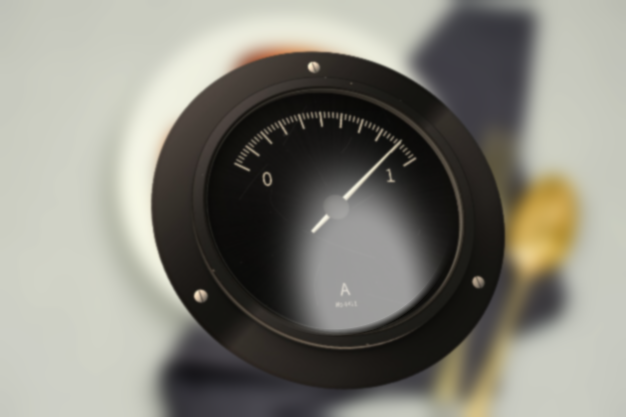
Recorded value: 0.9; A
